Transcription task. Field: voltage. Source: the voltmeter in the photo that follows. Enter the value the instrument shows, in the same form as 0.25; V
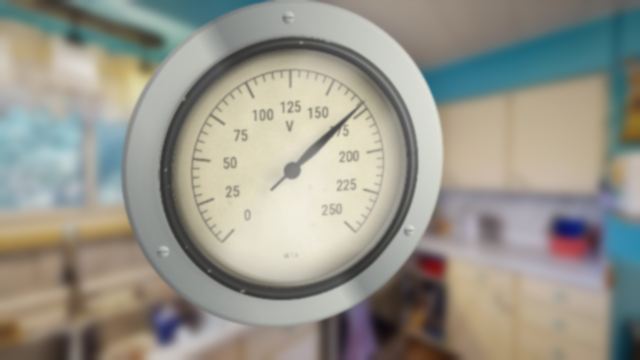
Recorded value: 170; V
